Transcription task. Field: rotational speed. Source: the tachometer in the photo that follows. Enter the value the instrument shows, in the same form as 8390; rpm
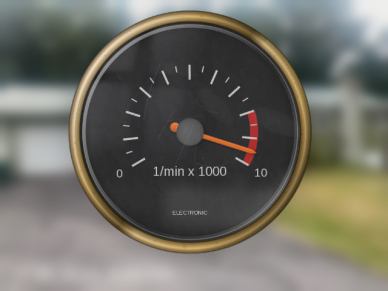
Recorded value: 9500; rpm
